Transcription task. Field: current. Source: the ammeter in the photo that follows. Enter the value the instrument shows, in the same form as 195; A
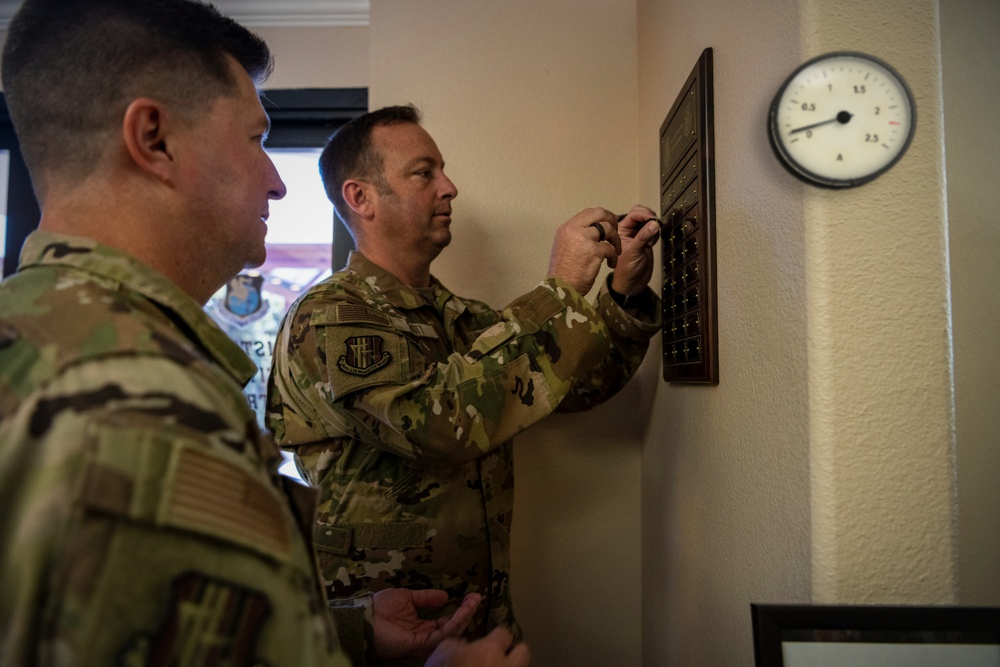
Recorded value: 0.1; A
